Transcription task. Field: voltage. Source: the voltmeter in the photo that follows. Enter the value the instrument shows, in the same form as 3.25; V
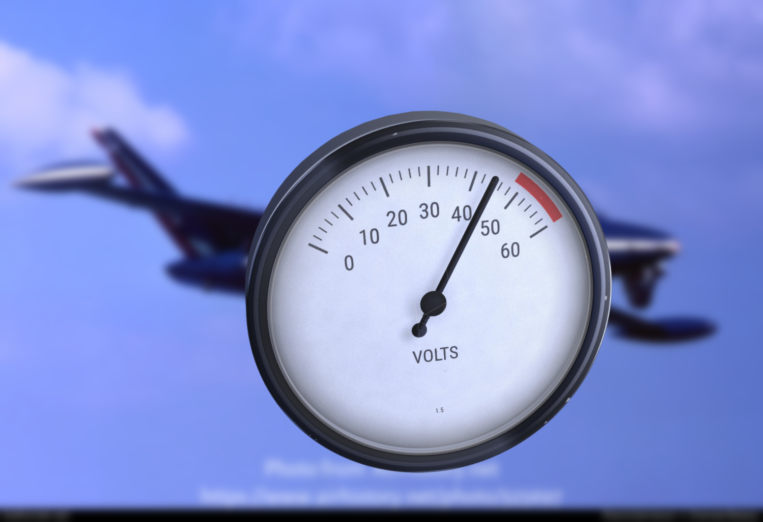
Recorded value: 44; V
